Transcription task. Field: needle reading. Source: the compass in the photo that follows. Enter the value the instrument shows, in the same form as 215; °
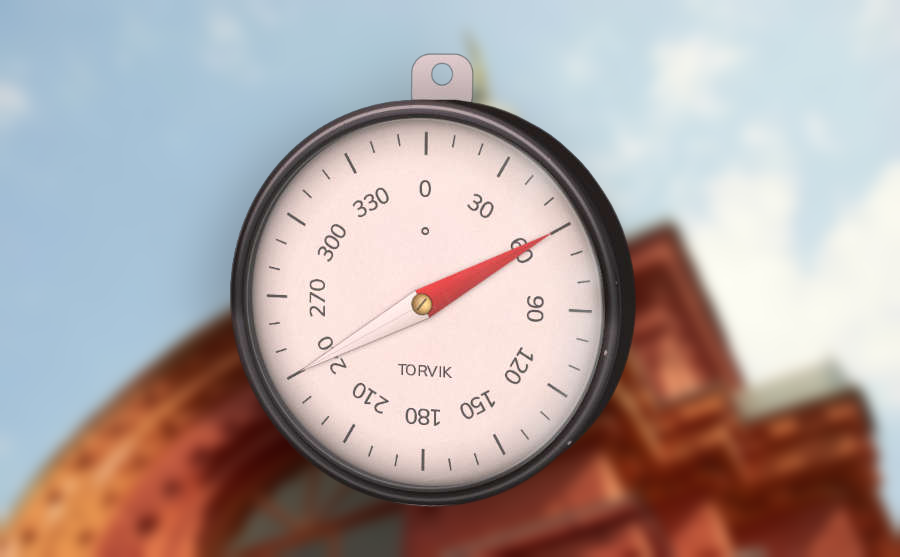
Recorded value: 60; °
